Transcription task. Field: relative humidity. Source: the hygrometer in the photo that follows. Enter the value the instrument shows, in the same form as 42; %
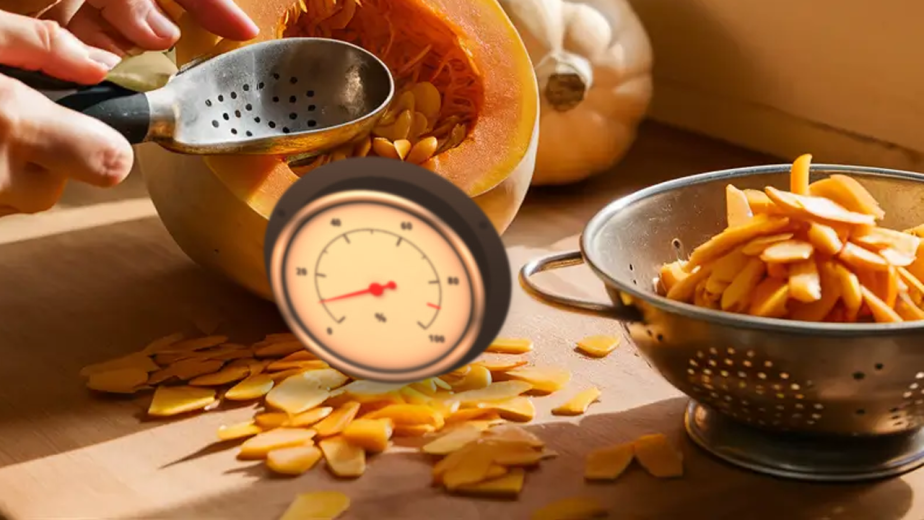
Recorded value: 10; %
